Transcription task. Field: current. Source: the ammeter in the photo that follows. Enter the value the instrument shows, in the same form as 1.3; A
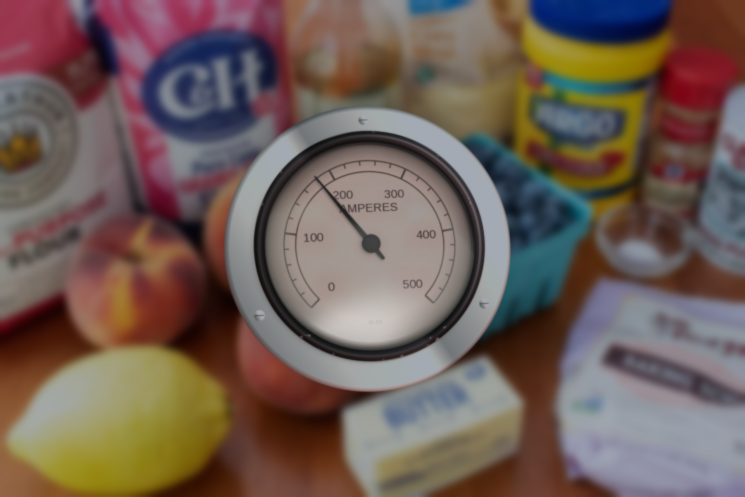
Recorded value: 180; A
